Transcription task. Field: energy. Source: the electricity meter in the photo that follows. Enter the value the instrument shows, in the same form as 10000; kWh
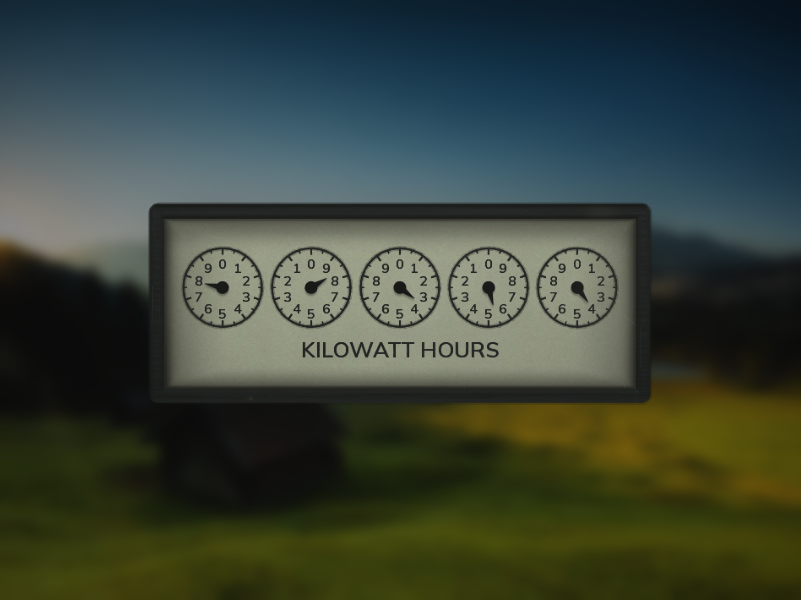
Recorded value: 78354; kWh
